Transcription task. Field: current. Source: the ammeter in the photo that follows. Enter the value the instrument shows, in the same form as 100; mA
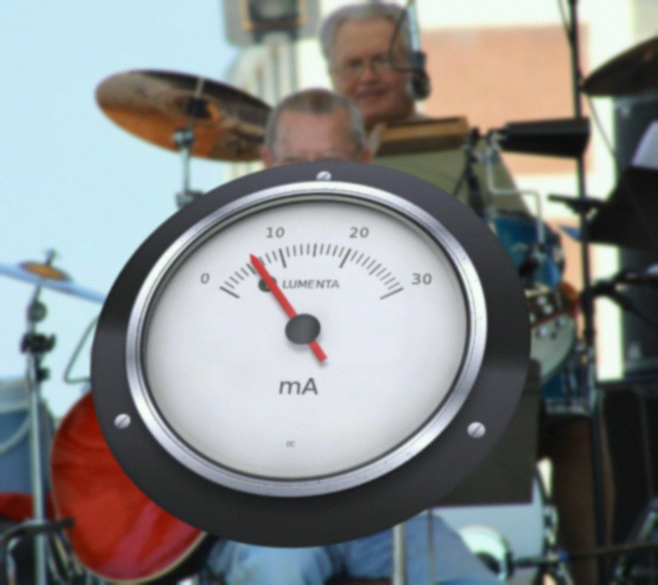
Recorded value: 6; mA
